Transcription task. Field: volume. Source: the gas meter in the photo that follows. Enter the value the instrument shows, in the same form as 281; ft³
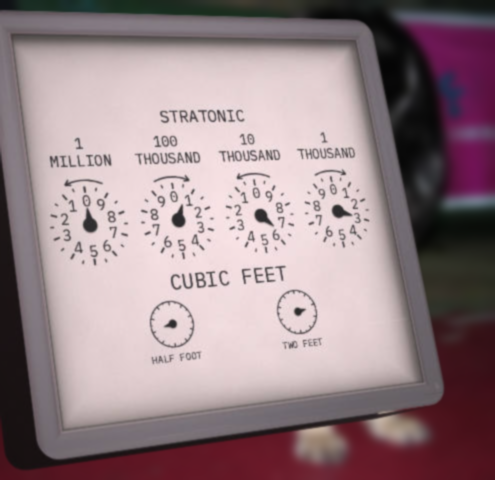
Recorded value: 6300; ft³
